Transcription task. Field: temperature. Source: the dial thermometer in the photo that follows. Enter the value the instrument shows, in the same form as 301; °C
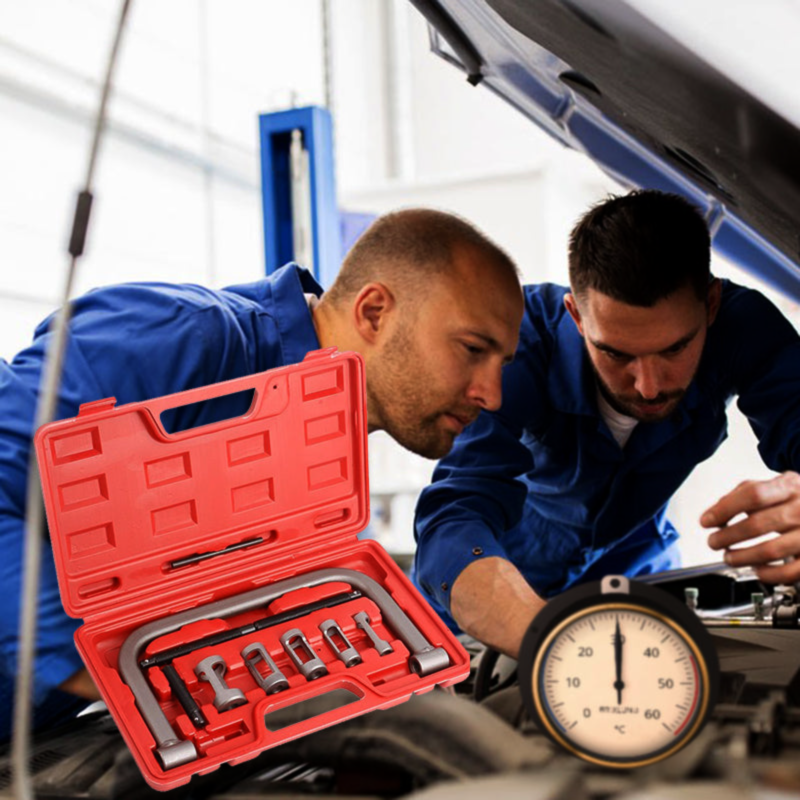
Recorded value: 30; °C
